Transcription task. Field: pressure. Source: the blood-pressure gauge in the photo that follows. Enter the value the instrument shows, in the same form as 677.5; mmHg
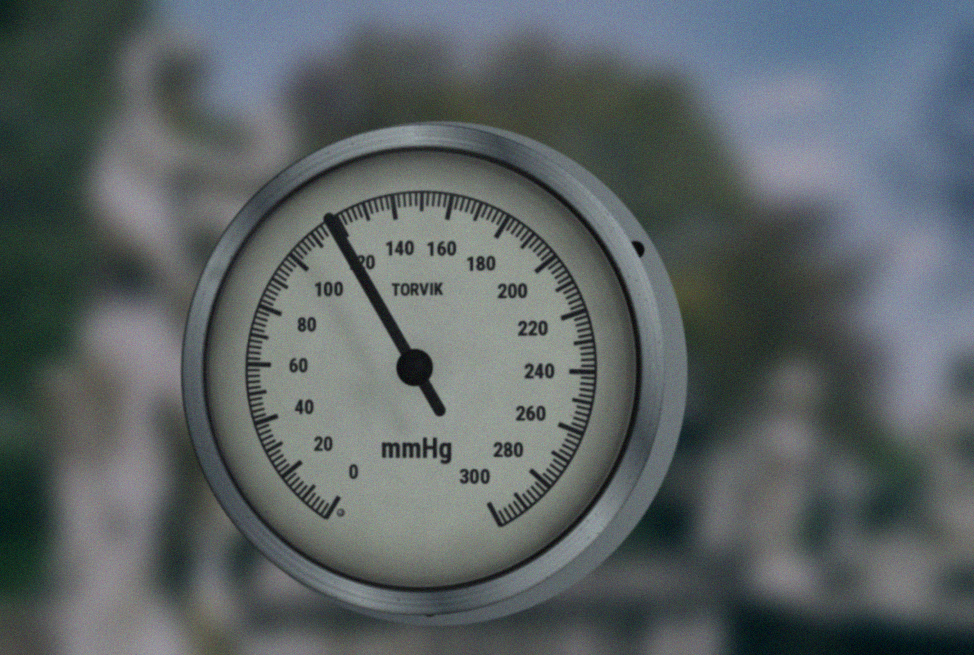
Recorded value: 118; mmHg
